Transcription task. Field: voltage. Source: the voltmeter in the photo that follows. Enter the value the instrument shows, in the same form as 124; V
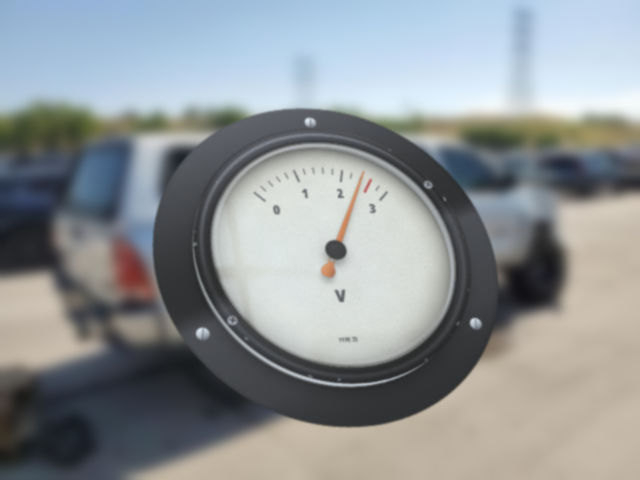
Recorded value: 2.4; V
